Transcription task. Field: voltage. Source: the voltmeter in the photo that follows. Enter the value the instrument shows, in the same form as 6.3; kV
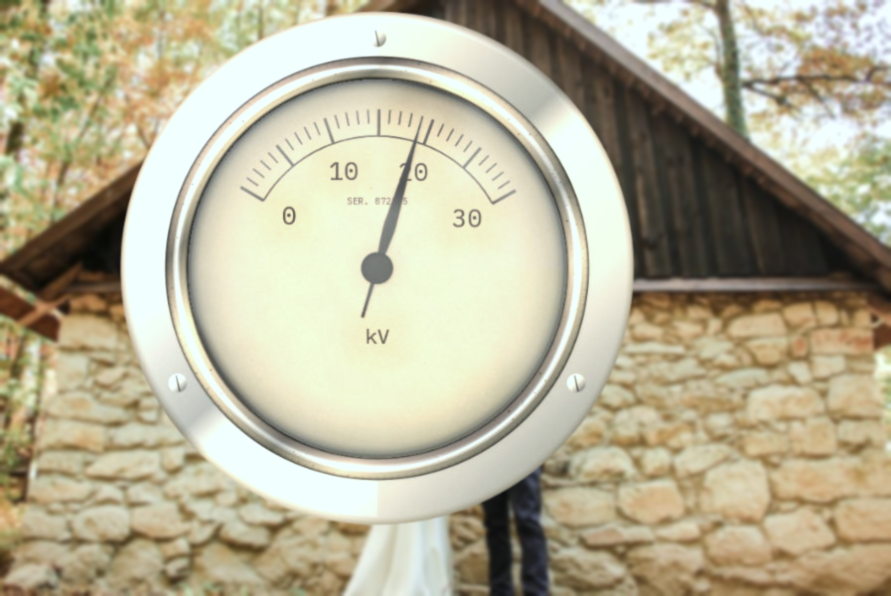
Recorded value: 19; kV
